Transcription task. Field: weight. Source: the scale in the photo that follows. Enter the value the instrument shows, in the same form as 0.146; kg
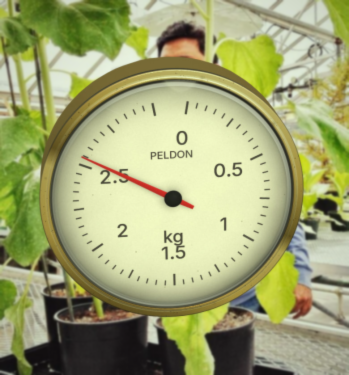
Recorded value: 2.55; kg
